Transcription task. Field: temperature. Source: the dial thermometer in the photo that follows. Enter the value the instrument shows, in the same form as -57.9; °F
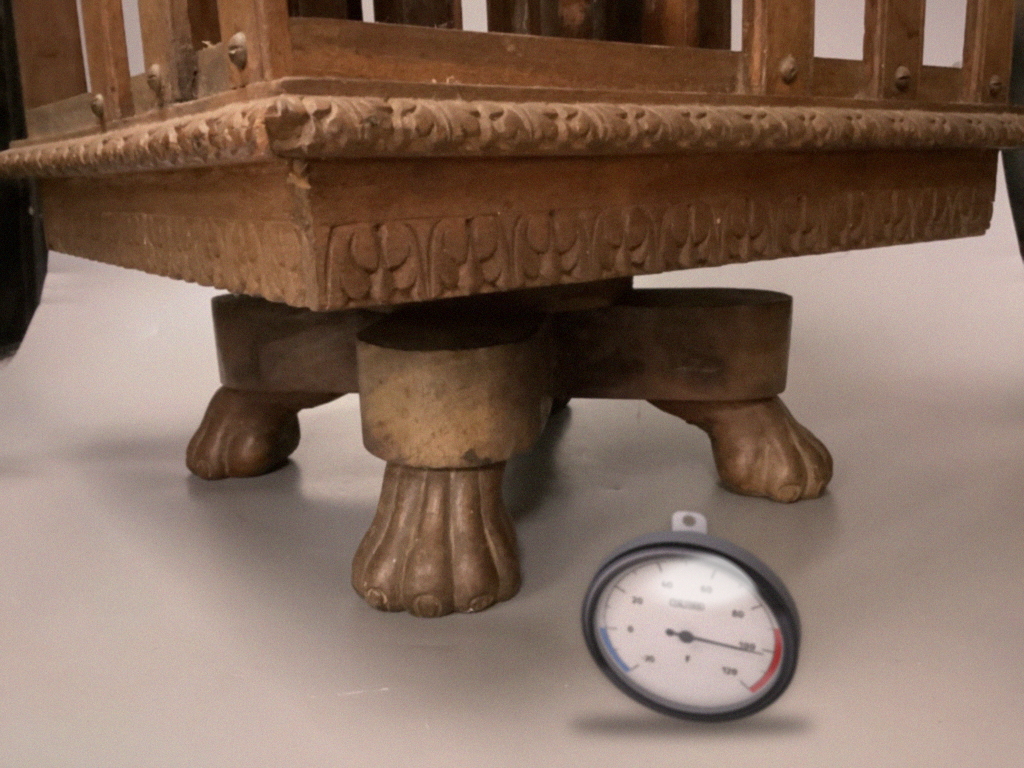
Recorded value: 100; °F
